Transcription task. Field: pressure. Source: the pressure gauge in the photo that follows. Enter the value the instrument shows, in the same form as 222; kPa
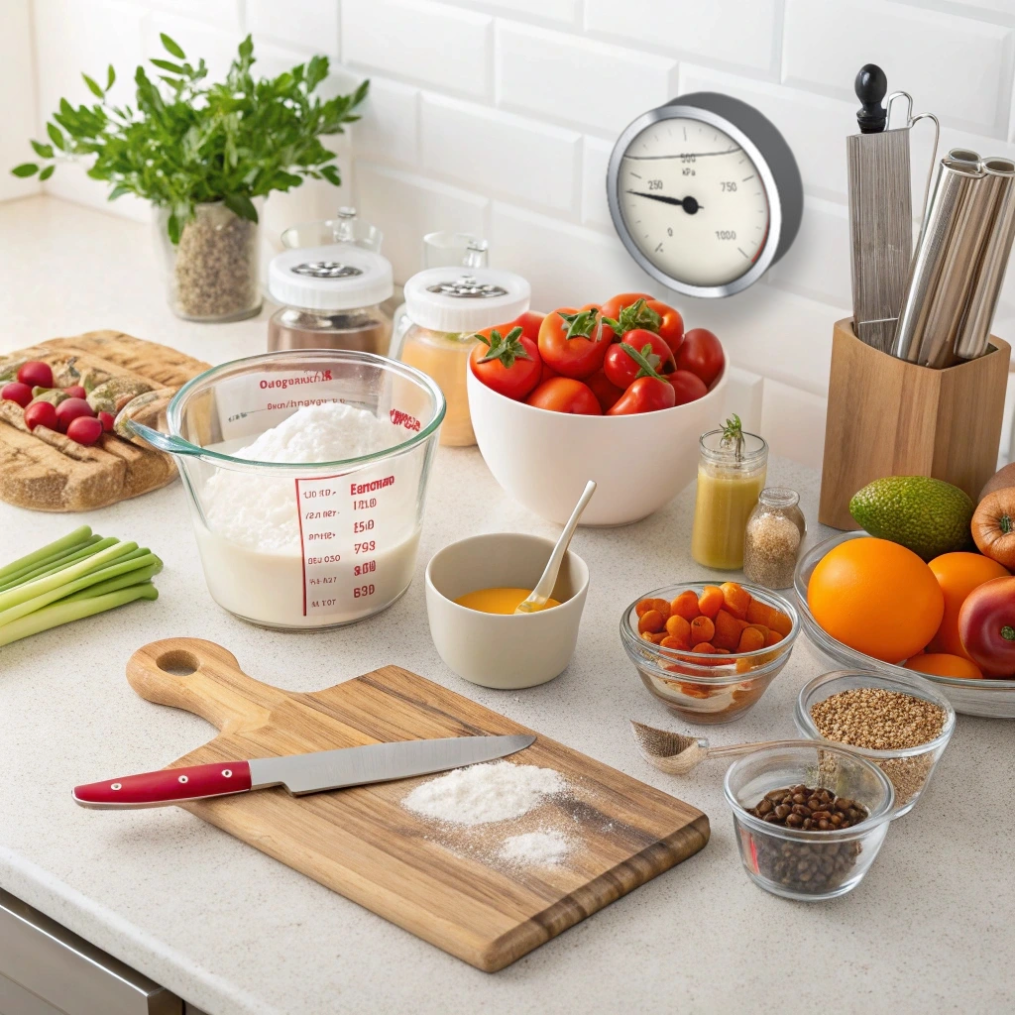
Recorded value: 200; kPa
